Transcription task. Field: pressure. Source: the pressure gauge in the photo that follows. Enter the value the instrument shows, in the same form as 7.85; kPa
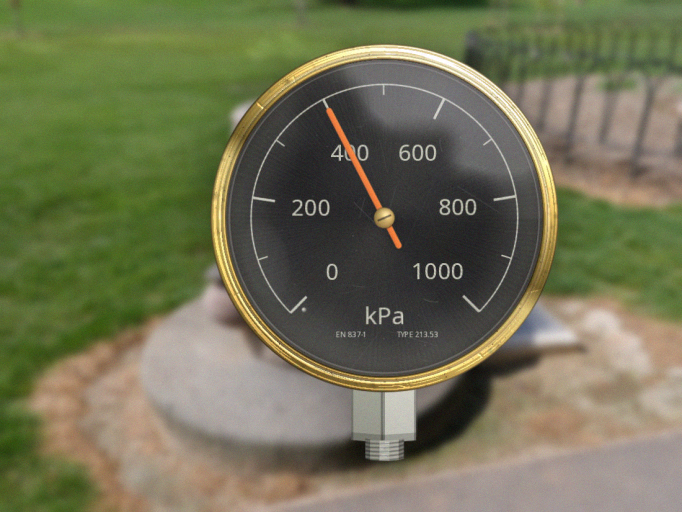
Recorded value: 400; kPa
